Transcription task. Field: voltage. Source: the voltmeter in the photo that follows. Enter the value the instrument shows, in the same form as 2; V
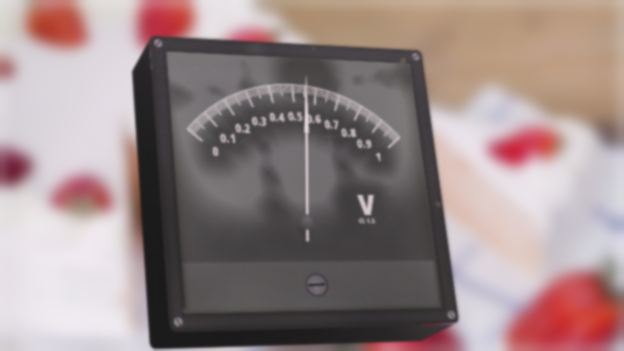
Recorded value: 0.55; V
